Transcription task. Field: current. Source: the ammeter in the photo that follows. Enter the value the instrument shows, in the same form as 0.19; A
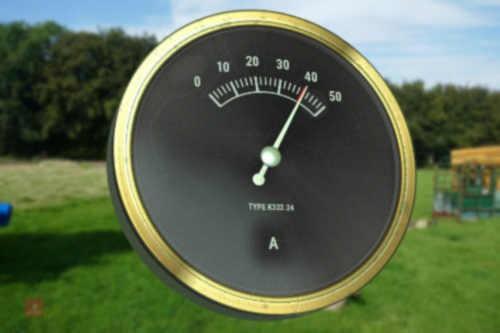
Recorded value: 40; A
